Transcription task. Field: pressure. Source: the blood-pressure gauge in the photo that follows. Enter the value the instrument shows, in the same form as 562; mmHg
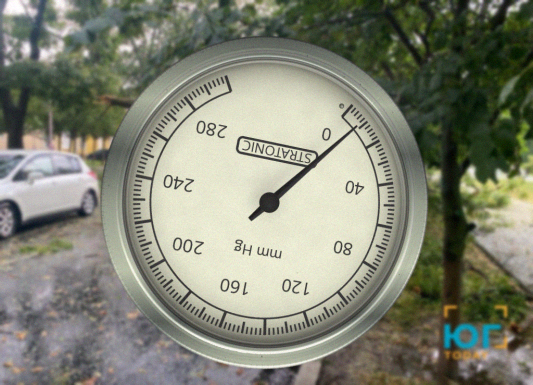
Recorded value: 8; mmHg
